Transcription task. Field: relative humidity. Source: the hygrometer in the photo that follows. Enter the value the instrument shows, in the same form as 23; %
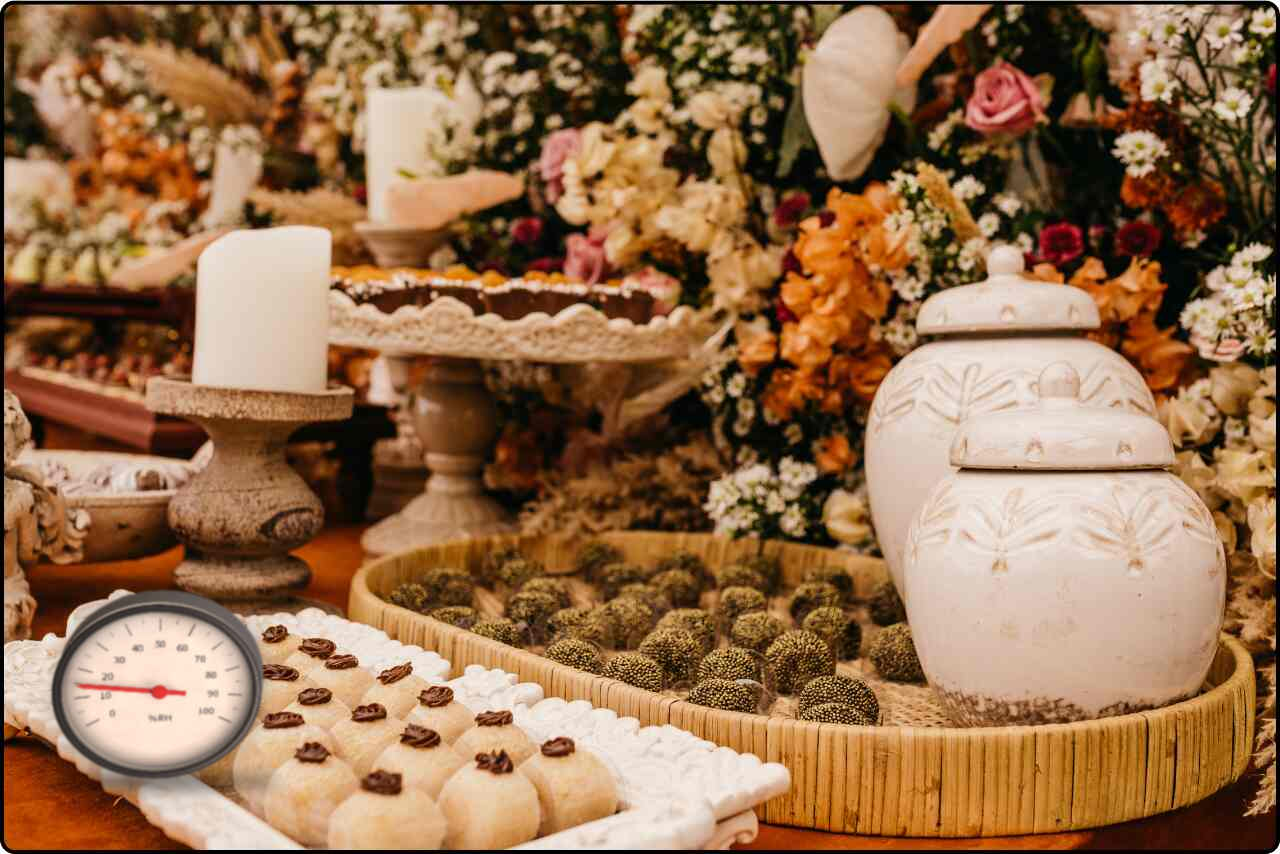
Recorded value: 15; %
